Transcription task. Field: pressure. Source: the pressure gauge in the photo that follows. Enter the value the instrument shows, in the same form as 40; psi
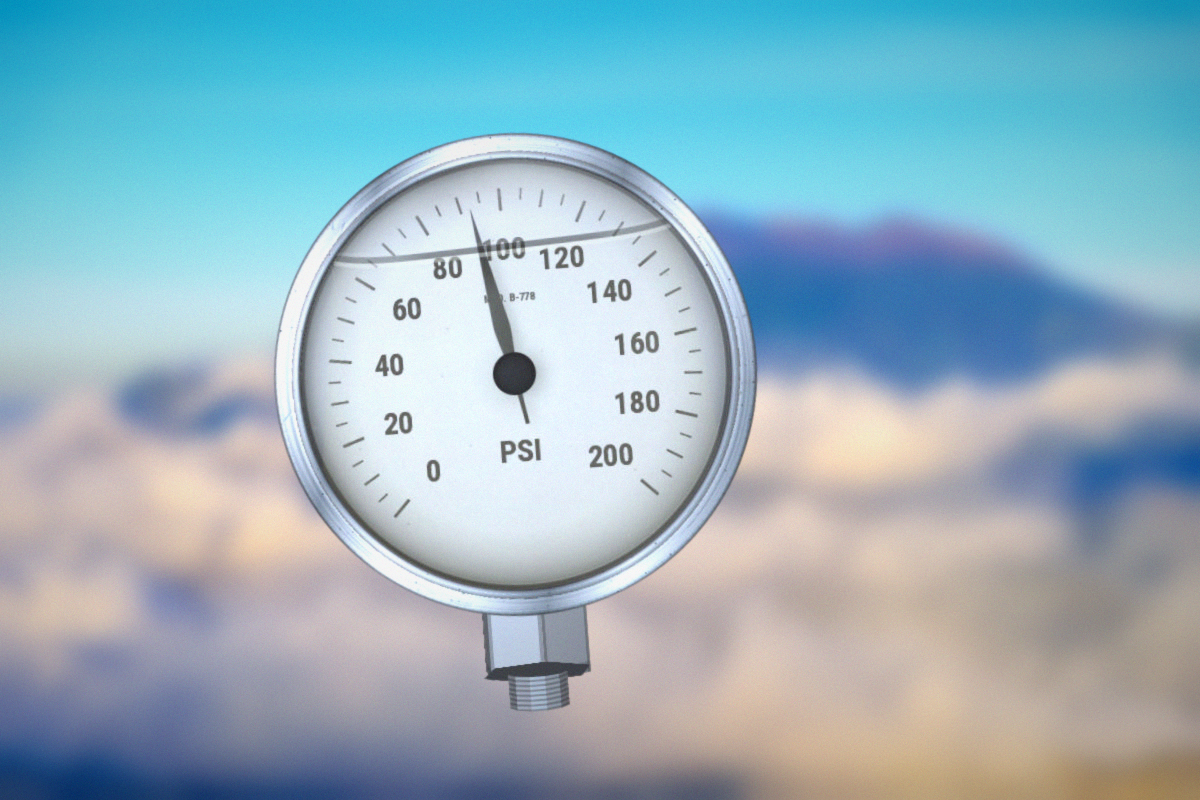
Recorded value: 92.5; psi
